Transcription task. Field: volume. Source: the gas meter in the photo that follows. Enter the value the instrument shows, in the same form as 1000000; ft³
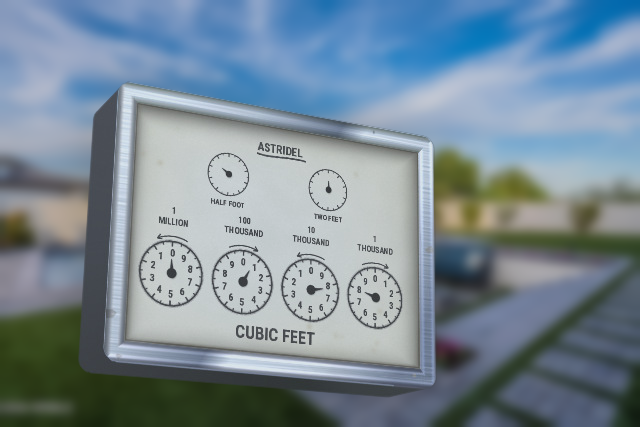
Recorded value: 7800; ft³
